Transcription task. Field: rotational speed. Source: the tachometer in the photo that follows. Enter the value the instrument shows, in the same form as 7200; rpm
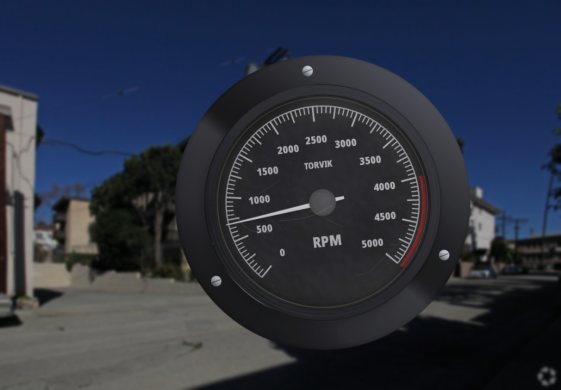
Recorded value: 700; rpm
